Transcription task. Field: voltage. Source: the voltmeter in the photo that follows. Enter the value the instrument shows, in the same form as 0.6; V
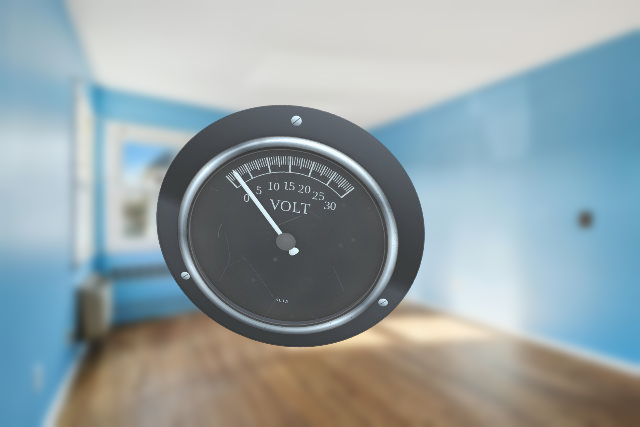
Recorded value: 2.5; V
